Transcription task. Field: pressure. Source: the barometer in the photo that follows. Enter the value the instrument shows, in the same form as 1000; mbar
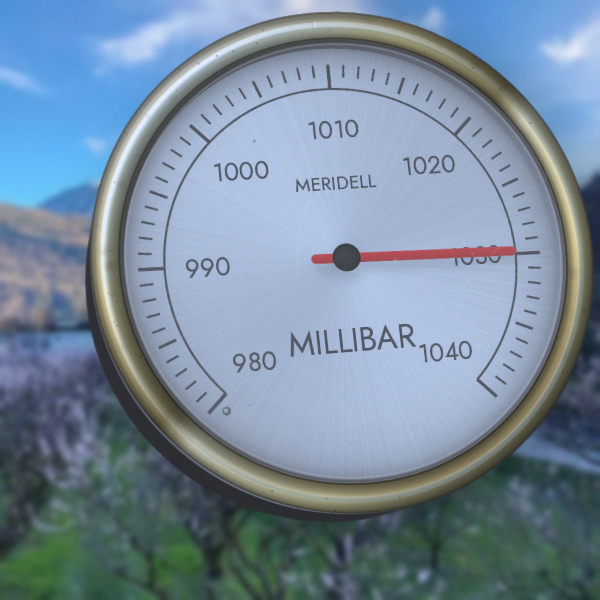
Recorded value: 1030; mbar
